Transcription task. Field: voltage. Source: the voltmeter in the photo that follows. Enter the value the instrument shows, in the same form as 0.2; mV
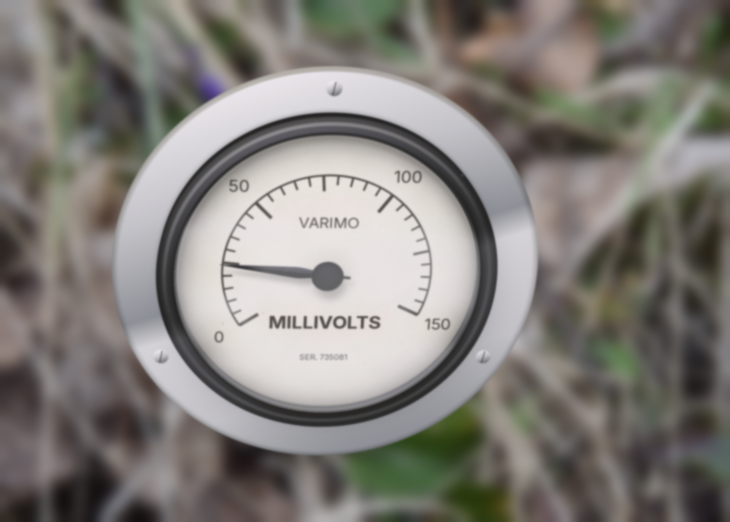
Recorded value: 25; mV
